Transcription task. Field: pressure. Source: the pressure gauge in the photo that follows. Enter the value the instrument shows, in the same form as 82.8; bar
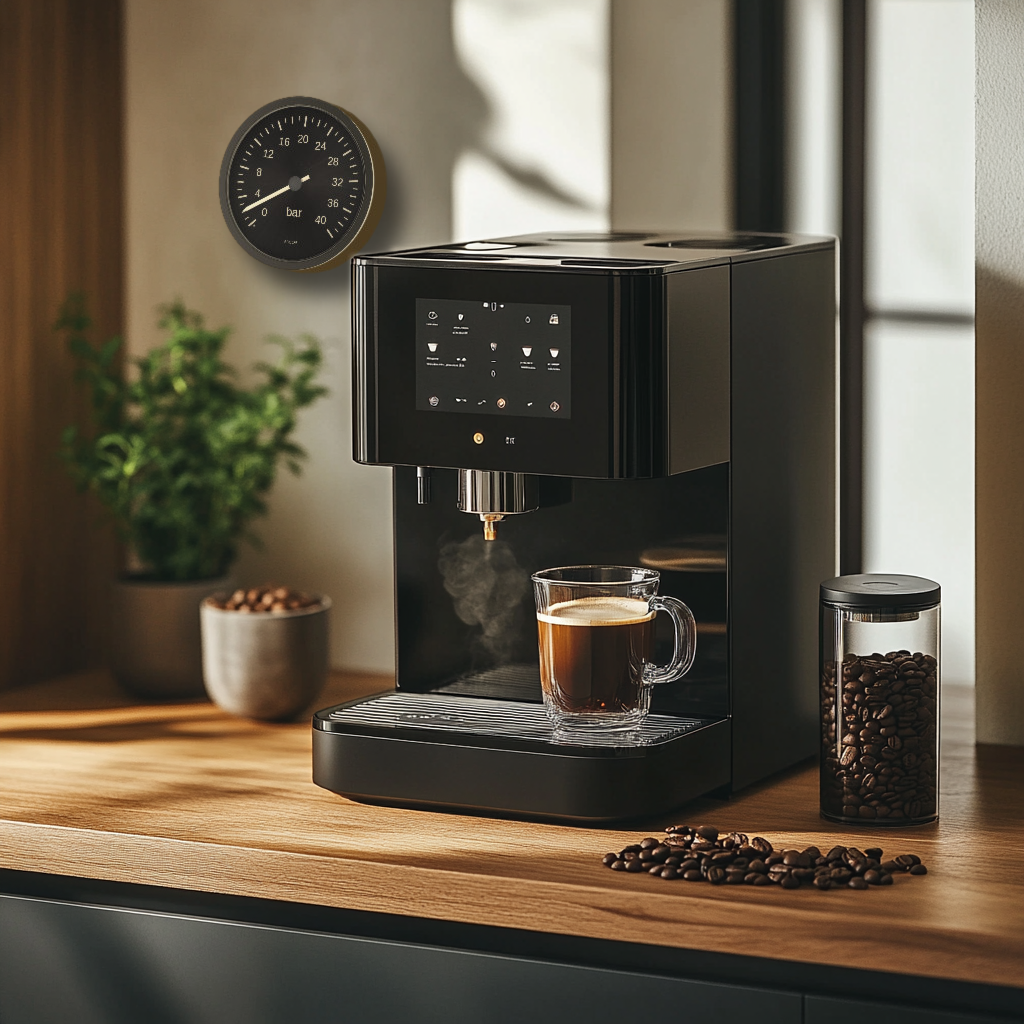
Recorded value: 2; bar
